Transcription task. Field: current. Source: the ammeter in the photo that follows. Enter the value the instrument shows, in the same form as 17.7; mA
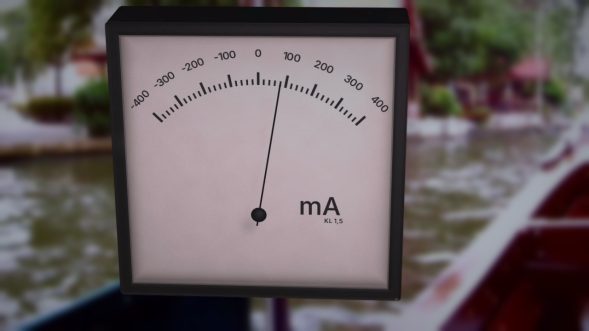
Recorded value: 80; mA
